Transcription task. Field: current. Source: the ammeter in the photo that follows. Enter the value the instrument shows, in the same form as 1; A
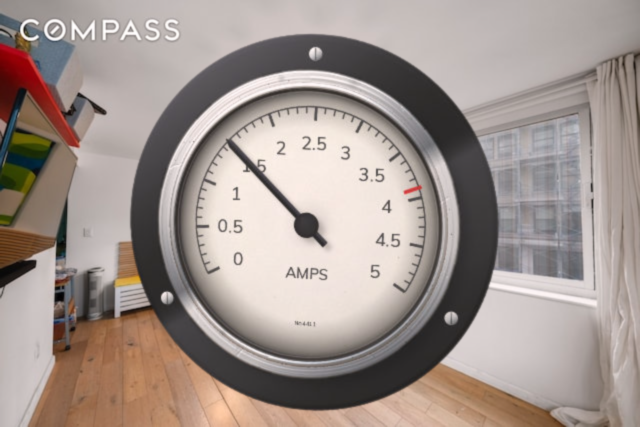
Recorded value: 1.5; A
